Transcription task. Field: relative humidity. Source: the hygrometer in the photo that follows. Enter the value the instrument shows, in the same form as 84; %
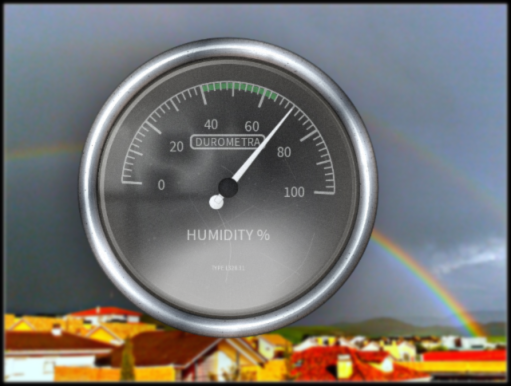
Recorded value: 70; %
